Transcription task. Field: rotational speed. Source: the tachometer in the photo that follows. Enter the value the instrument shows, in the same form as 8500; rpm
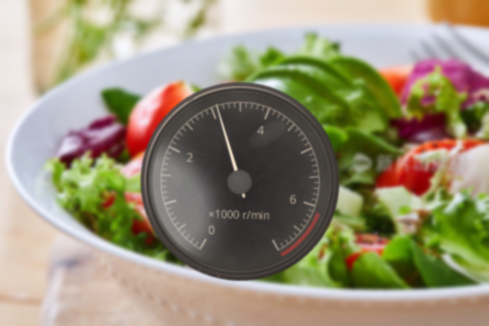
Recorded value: 3100; rpm
